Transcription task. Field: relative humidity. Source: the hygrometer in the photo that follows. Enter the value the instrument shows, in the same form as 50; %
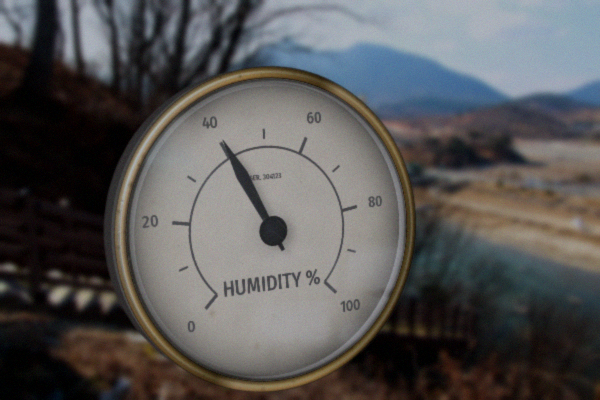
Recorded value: 40; %
